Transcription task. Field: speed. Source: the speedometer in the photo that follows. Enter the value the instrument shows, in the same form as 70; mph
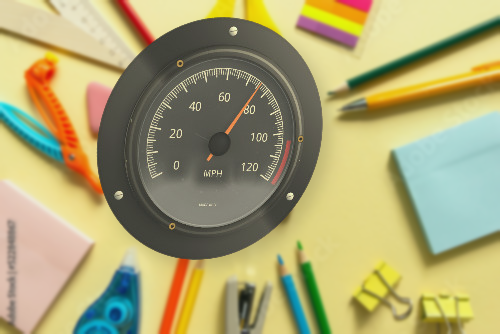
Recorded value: 75; mph
